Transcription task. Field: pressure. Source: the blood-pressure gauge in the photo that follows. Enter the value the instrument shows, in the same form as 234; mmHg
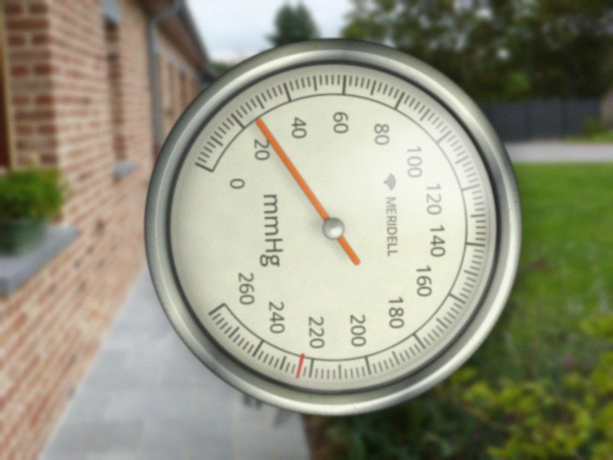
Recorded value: 26; mmHg
